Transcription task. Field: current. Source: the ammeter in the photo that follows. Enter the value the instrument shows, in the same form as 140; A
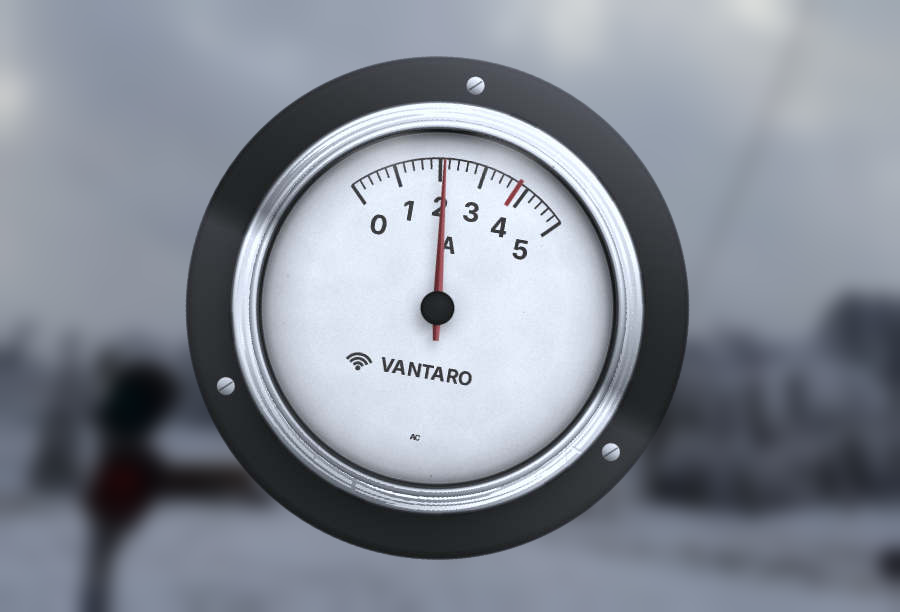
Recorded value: 2.1; A
